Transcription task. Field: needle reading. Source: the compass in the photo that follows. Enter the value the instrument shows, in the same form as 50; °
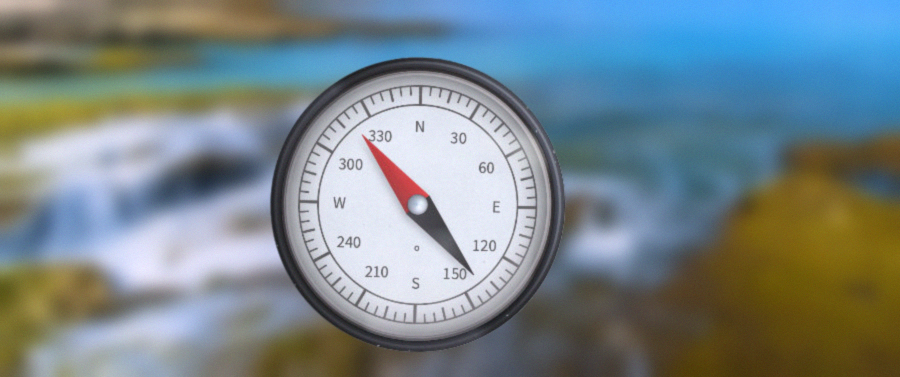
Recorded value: 320; °
